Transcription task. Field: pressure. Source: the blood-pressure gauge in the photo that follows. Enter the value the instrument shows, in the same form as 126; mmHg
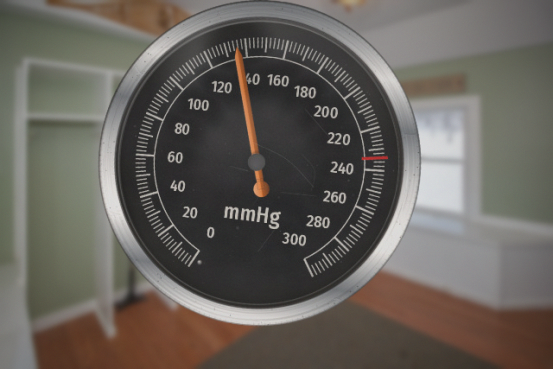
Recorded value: 136; mmHg
